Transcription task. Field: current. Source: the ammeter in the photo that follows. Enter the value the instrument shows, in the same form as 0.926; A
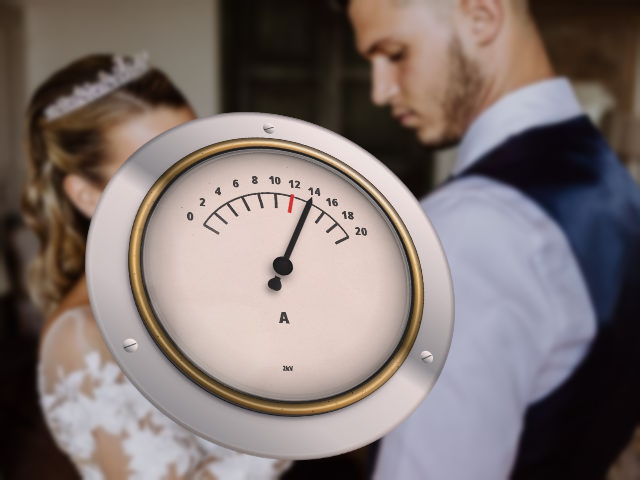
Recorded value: 14; A
